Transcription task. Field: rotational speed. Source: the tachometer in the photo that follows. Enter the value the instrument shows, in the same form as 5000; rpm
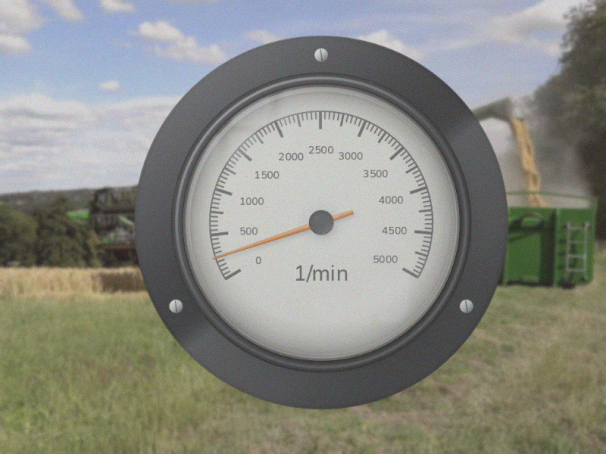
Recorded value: 250; rpm
